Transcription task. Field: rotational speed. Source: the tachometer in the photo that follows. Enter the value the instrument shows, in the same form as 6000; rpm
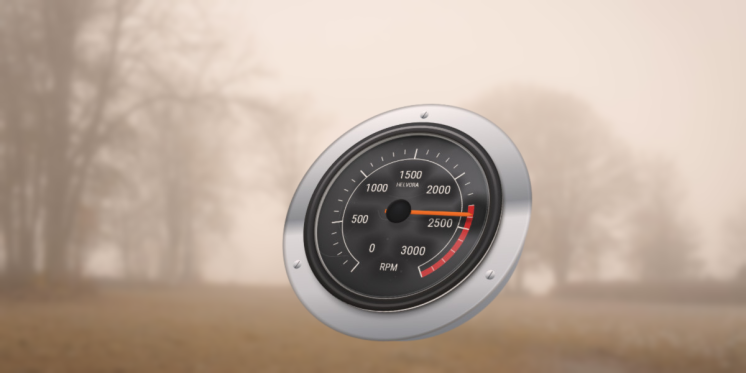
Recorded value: 2400; rpm
